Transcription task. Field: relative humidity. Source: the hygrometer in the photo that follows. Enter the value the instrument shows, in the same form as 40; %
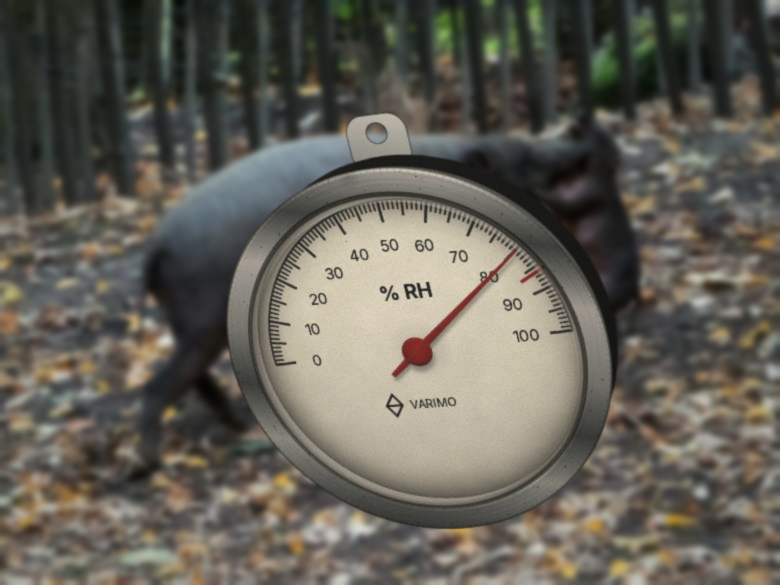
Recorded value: 80; %
